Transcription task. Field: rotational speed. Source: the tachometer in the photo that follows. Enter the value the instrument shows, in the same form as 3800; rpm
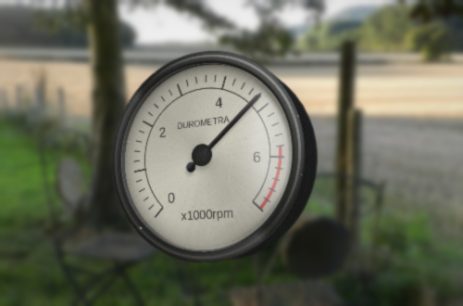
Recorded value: 4800; rpm
